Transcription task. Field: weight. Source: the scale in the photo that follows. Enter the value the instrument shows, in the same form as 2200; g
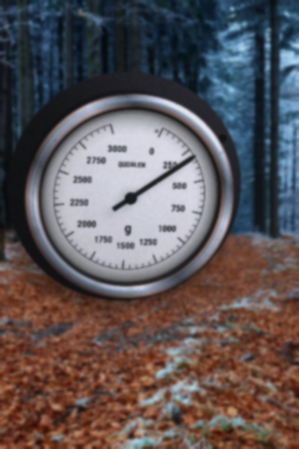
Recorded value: 300; g
